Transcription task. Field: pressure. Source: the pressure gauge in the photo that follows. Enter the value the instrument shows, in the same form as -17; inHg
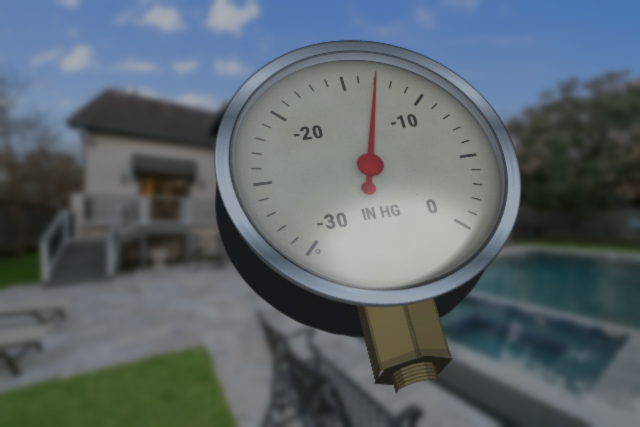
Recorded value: -13; inHg
